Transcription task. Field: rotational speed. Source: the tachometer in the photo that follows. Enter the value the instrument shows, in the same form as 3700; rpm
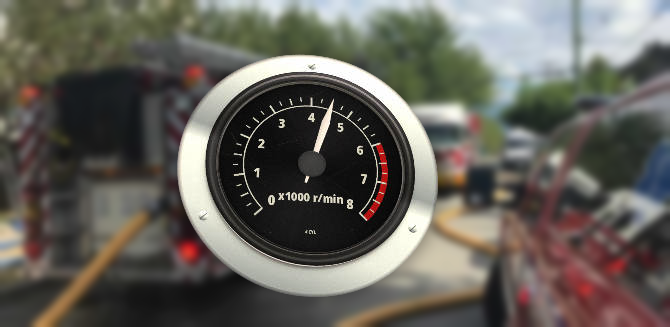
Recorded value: 4500; rpm
